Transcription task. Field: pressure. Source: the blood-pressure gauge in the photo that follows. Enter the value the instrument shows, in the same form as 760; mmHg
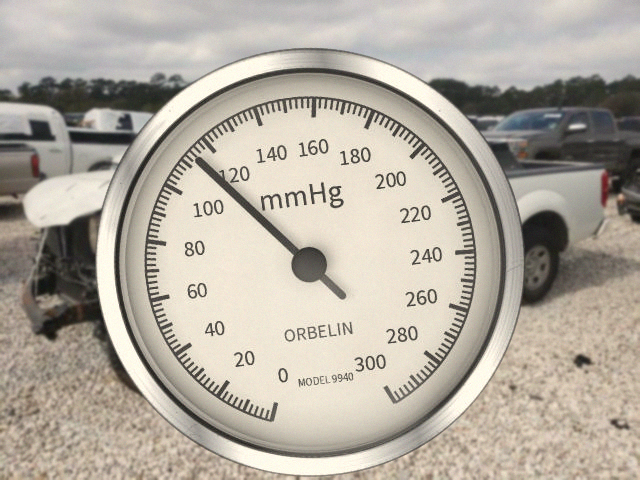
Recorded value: 114; mmHg
